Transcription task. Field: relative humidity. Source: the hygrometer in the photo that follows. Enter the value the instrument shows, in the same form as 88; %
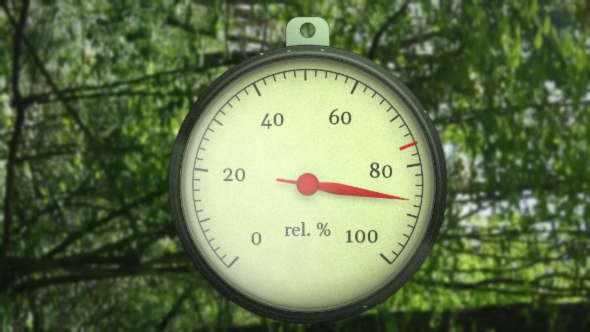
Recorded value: 87; %
